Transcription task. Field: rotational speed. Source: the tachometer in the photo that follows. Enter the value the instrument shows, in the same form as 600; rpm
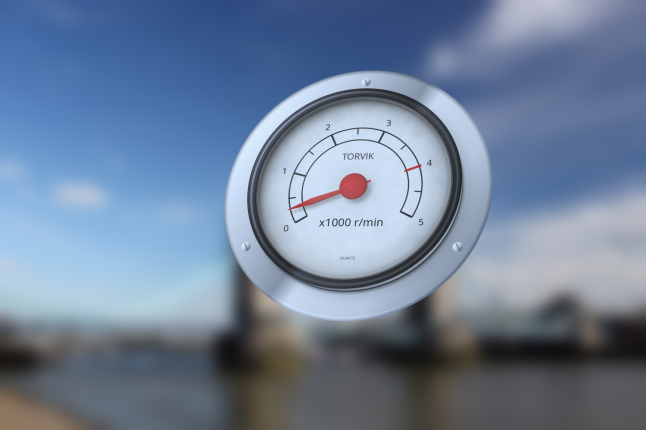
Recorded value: 250; rpm
